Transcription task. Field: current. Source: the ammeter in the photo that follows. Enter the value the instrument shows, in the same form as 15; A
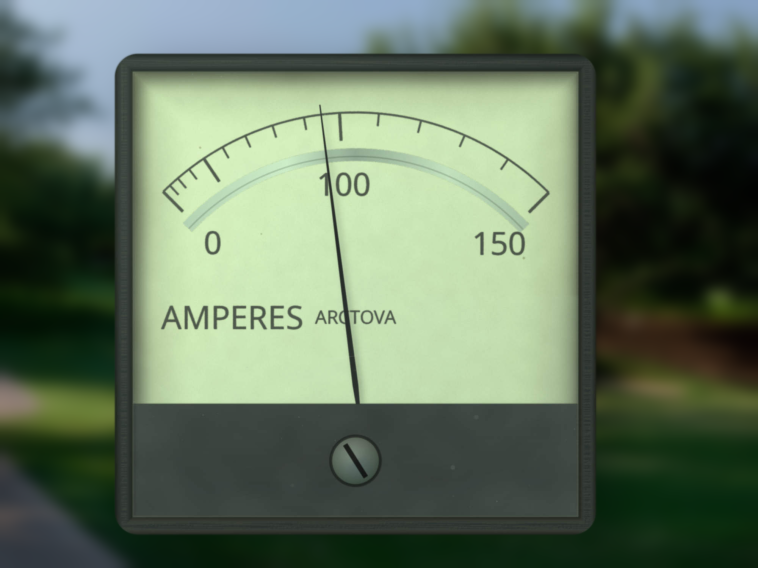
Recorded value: 95; A
